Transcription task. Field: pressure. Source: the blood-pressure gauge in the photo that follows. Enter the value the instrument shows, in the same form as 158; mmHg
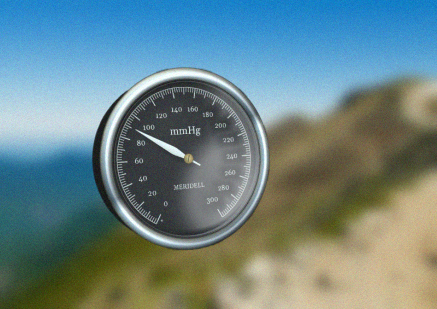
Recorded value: 90; mmHg
